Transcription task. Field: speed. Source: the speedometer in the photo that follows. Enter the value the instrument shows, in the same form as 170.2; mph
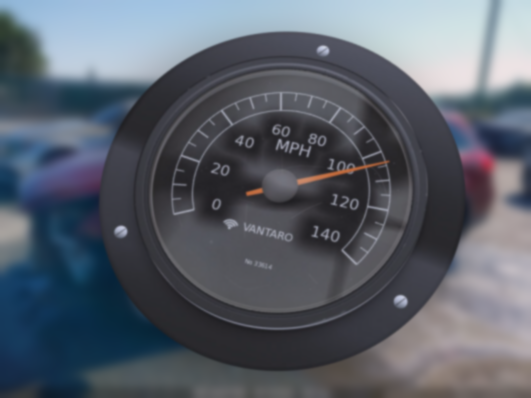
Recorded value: 105; mph
